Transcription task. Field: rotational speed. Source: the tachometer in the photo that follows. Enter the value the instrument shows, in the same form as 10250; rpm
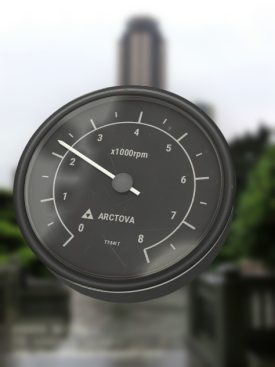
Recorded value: 2250; rpm
